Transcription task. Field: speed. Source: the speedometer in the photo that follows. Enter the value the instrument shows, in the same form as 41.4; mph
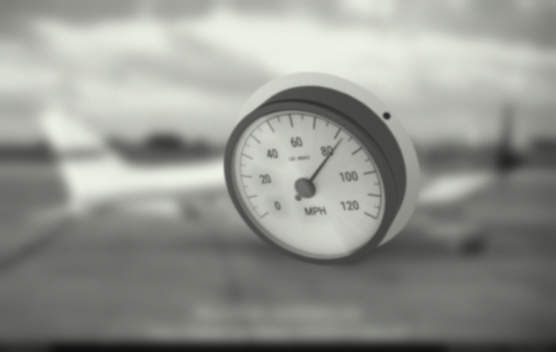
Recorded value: 82.5; mph
